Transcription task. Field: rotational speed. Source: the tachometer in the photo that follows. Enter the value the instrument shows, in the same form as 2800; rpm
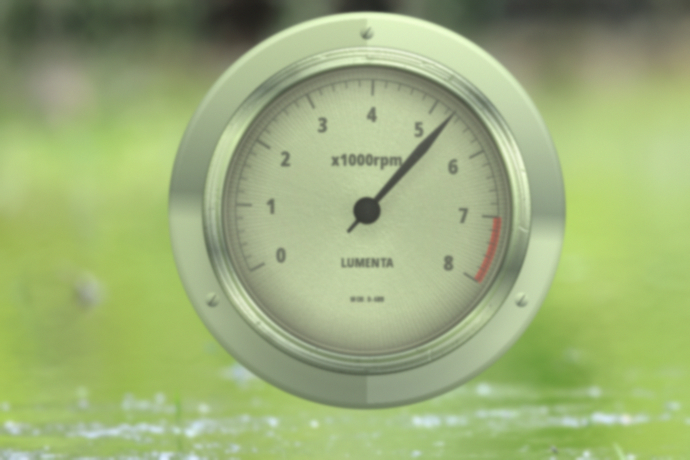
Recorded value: 5300; rpm
